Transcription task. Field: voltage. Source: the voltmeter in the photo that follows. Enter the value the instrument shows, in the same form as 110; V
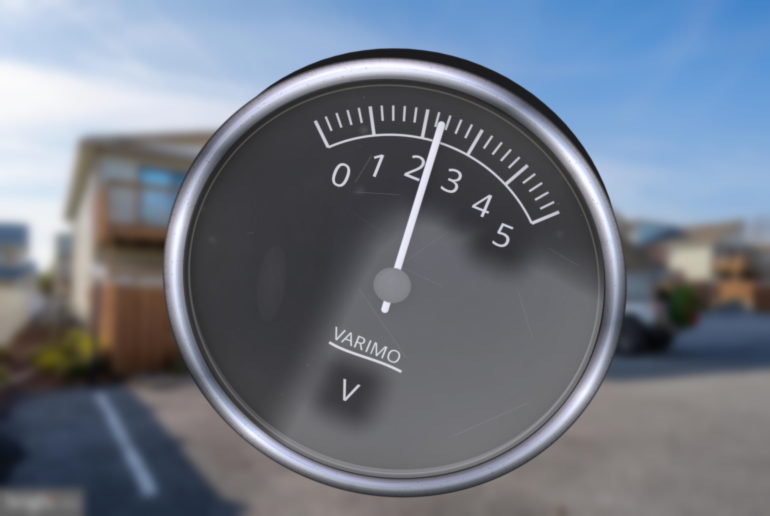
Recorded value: 2.3; V
